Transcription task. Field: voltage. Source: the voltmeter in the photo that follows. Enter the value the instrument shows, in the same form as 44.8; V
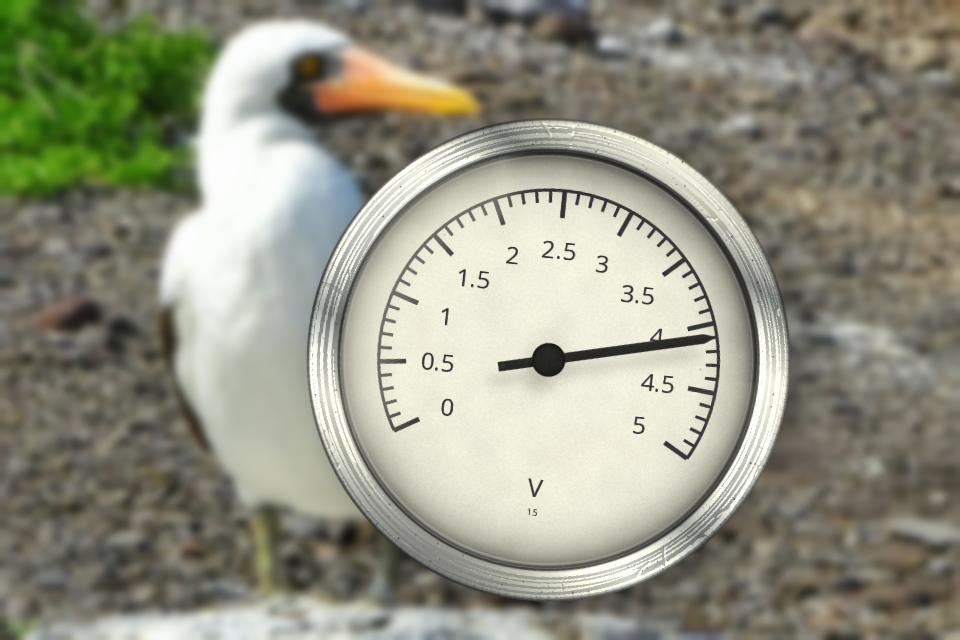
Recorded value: 4.1; V
